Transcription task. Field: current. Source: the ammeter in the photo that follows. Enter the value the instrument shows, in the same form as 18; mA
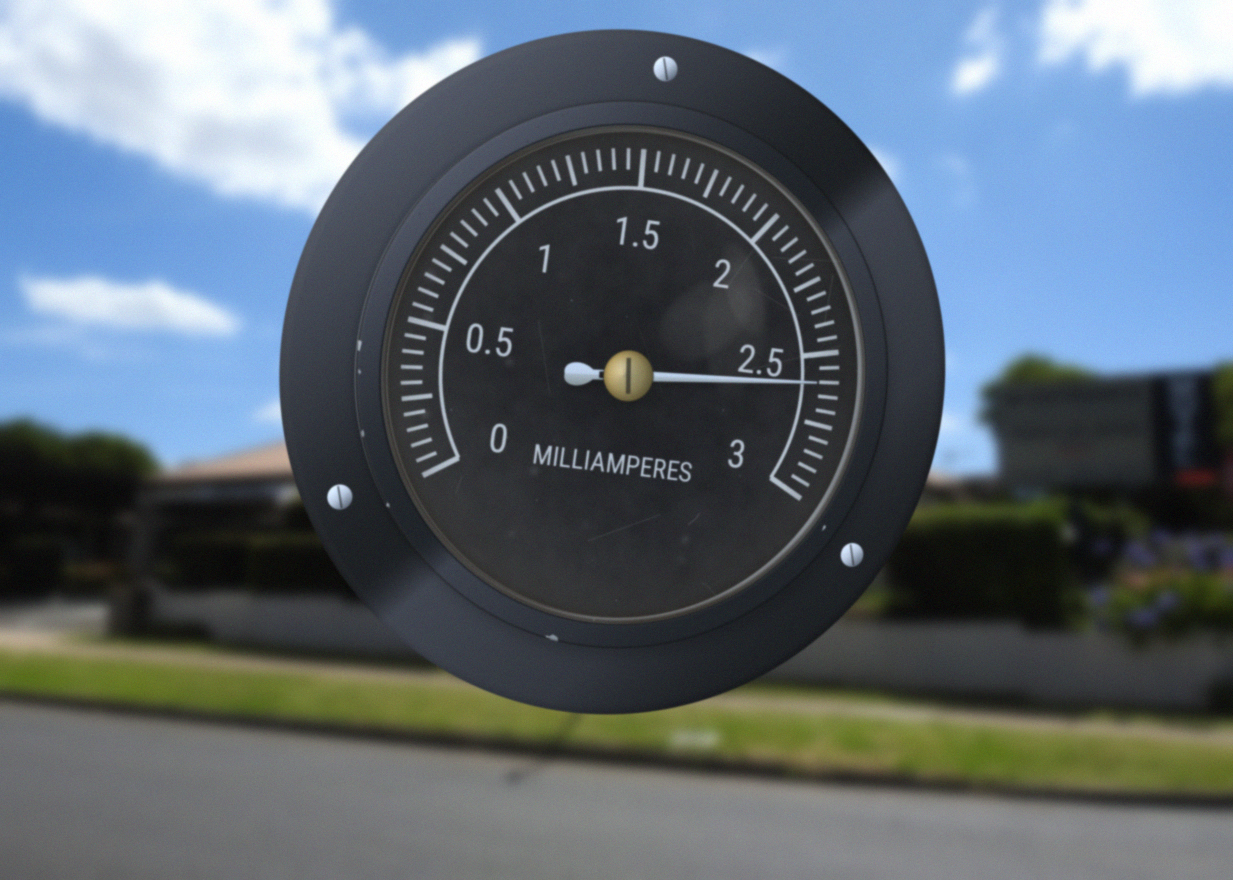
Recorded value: 2.6; mA
